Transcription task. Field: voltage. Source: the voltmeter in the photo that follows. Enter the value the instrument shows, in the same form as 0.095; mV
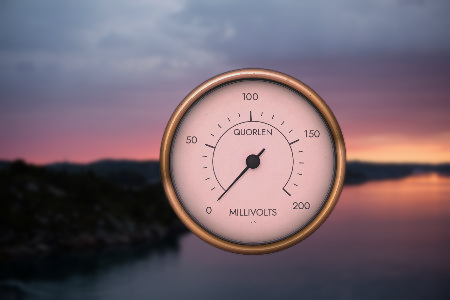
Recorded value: 0; mV
